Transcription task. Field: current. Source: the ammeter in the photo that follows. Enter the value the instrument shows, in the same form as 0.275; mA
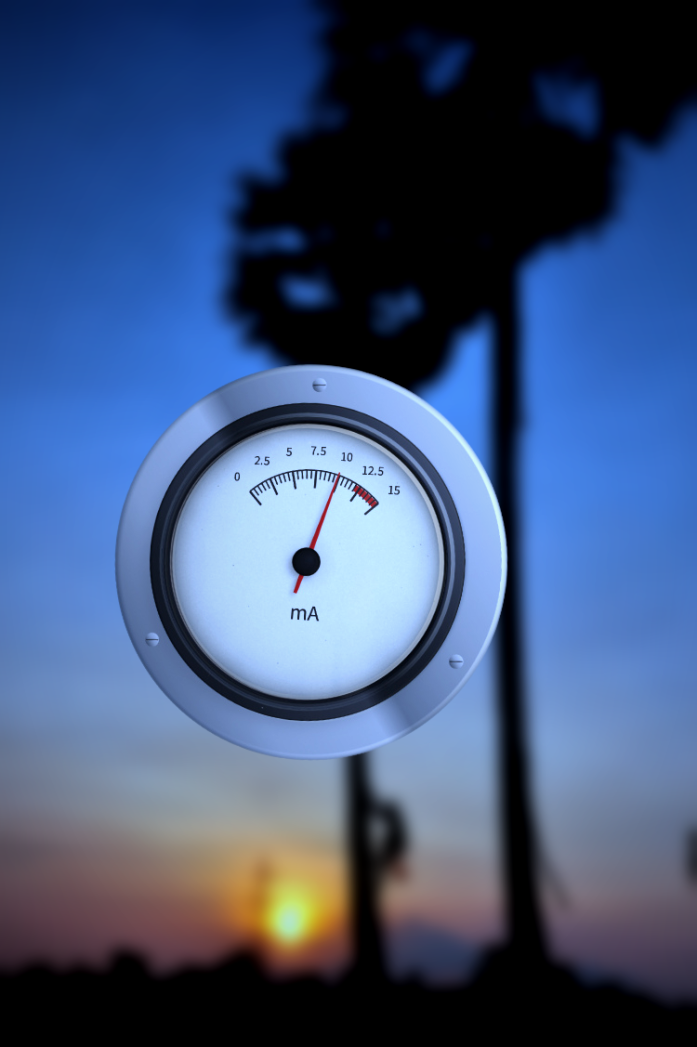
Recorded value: 10; mA
